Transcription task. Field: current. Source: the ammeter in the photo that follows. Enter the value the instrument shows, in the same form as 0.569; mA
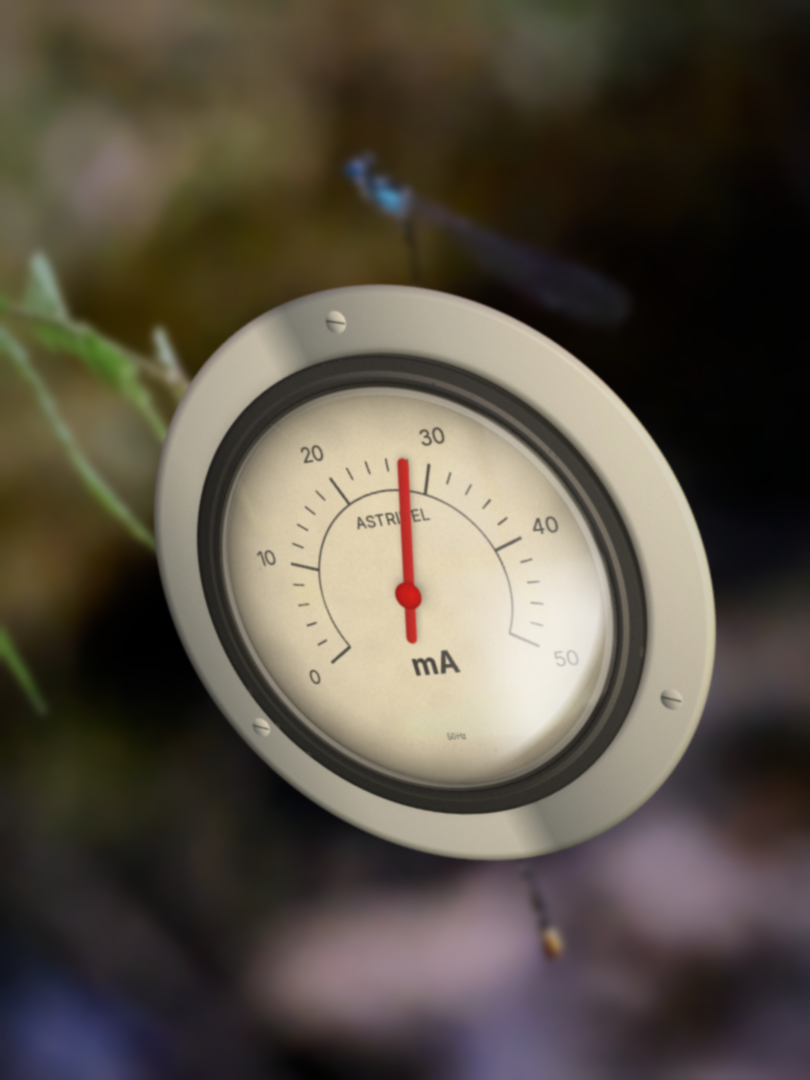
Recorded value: 28; mA
